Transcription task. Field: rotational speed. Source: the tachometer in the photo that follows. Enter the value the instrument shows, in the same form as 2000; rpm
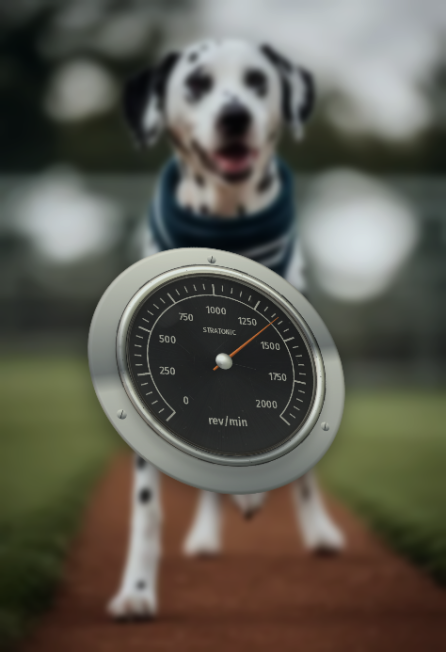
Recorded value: 1375; rpm
